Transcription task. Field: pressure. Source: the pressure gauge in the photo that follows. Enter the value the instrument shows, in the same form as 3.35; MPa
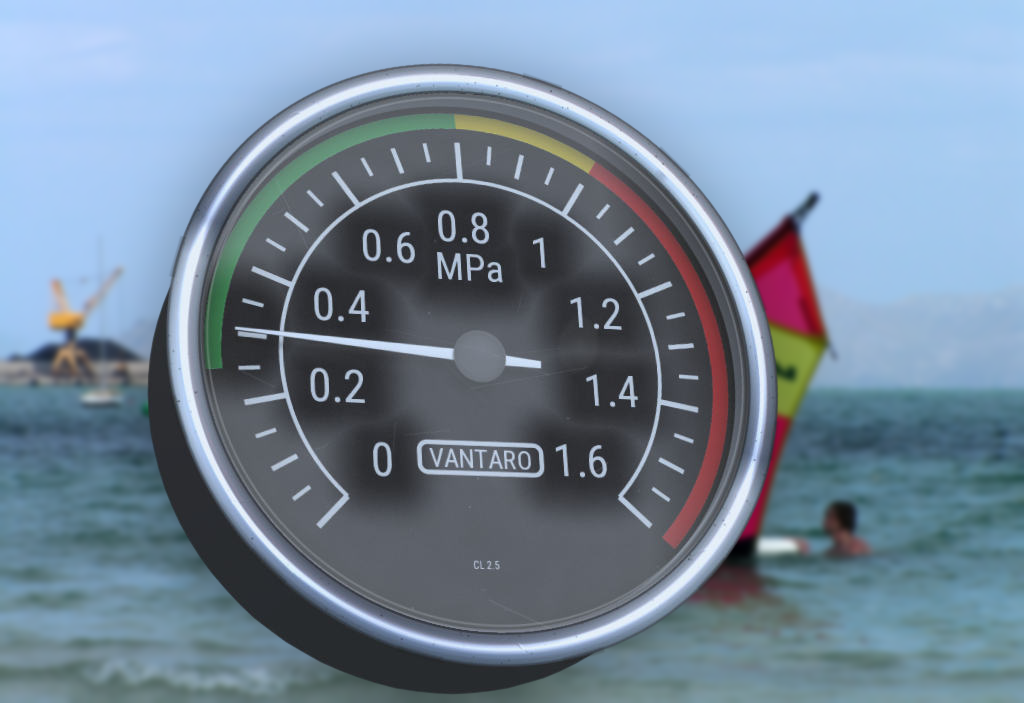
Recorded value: 0.3; MPa
